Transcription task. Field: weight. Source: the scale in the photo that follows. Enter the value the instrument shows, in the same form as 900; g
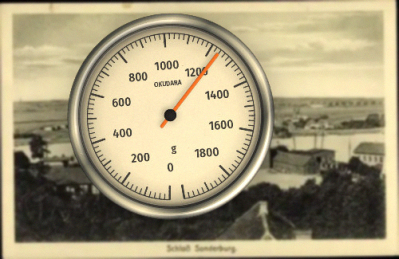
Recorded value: 1240; g
